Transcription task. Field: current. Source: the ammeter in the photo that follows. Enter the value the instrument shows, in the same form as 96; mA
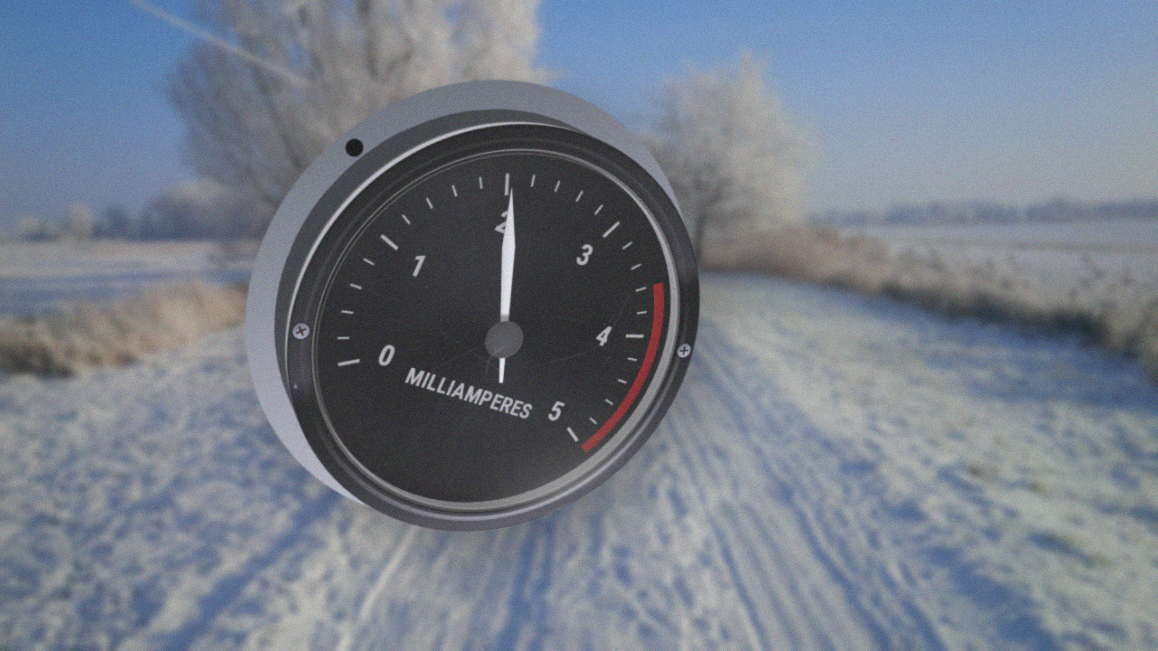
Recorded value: 2; mA
